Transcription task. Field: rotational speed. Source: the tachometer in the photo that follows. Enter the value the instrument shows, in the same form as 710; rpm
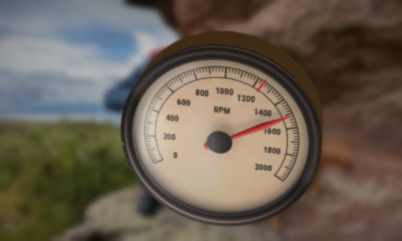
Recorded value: 1500; rpm
